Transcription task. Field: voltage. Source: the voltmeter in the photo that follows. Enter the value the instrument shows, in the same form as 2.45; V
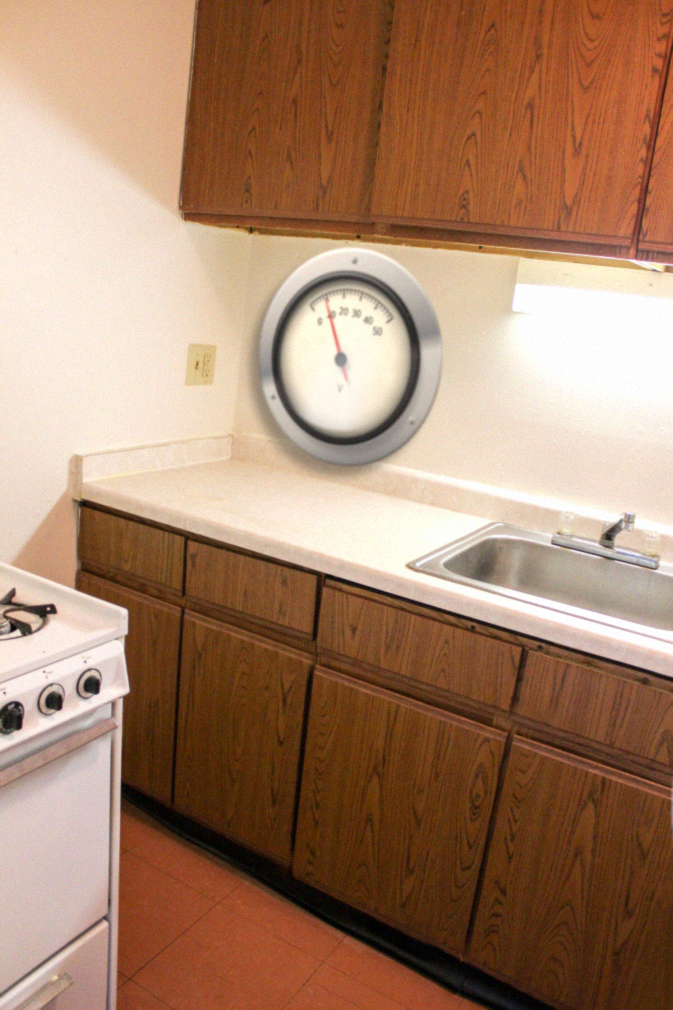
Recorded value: 10; V
